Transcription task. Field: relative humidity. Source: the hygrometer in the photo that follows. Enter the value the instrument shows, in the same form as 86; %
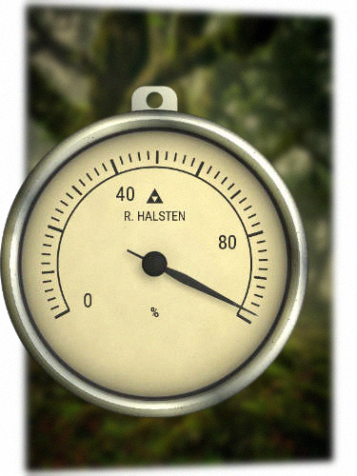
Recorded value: 98; %
